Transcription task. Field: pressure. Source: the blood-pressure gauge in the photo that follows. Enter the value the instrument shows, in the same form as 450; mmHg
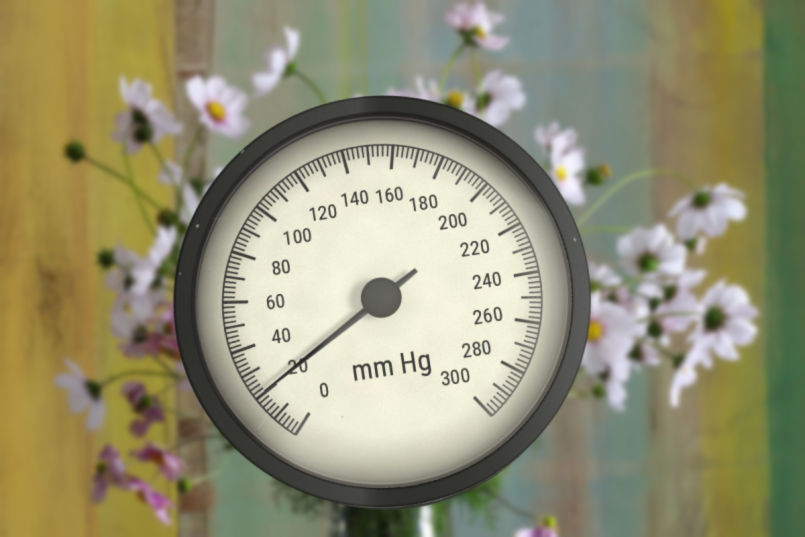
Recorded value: 20; mmHg
